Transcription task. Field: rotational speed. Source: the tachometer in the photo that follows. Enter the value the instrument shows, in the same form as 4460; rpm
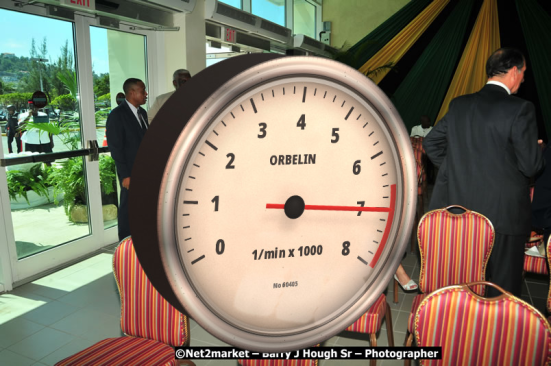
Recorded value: 7000; rpm
